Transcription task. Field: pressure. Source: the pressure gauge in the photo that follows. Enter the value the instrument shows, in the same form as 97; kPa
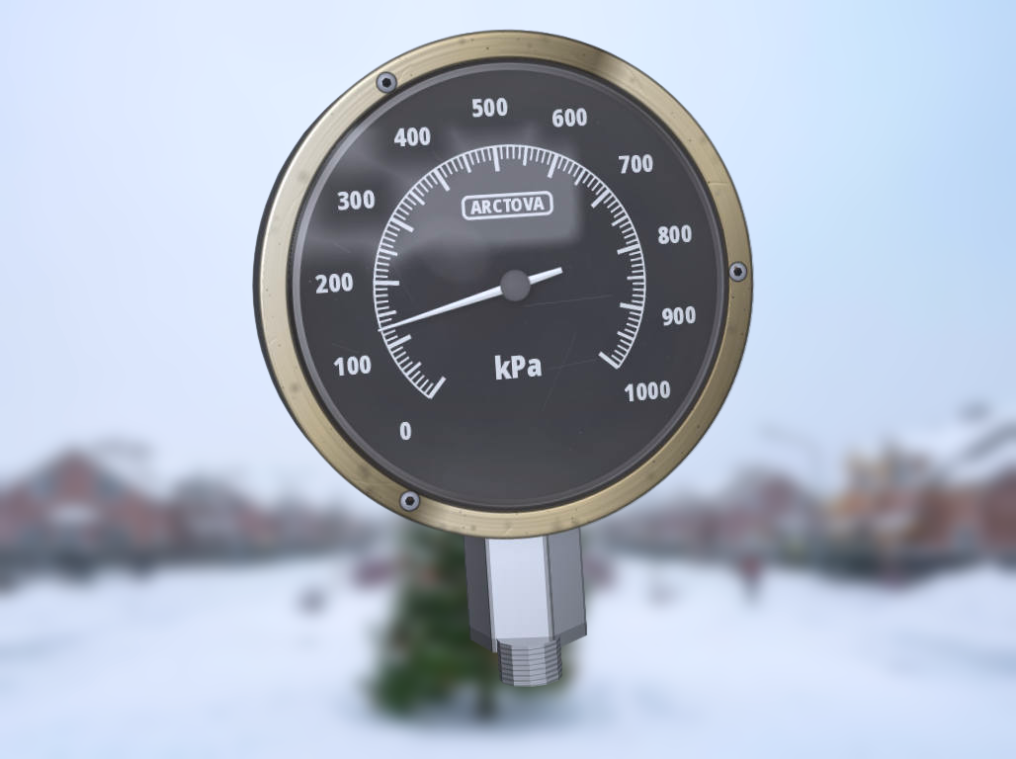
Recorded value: 130; kPa
